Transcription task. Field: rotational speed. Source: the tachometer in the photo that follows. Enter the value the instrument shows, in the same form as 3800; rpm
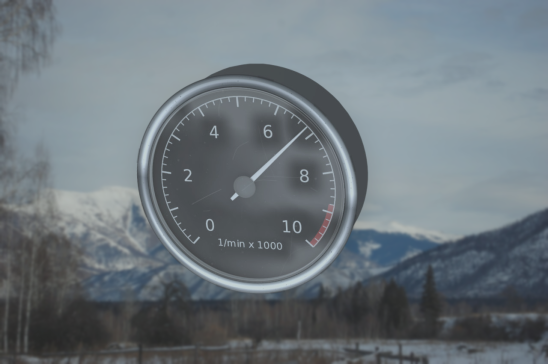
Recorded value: 6800; rpm
